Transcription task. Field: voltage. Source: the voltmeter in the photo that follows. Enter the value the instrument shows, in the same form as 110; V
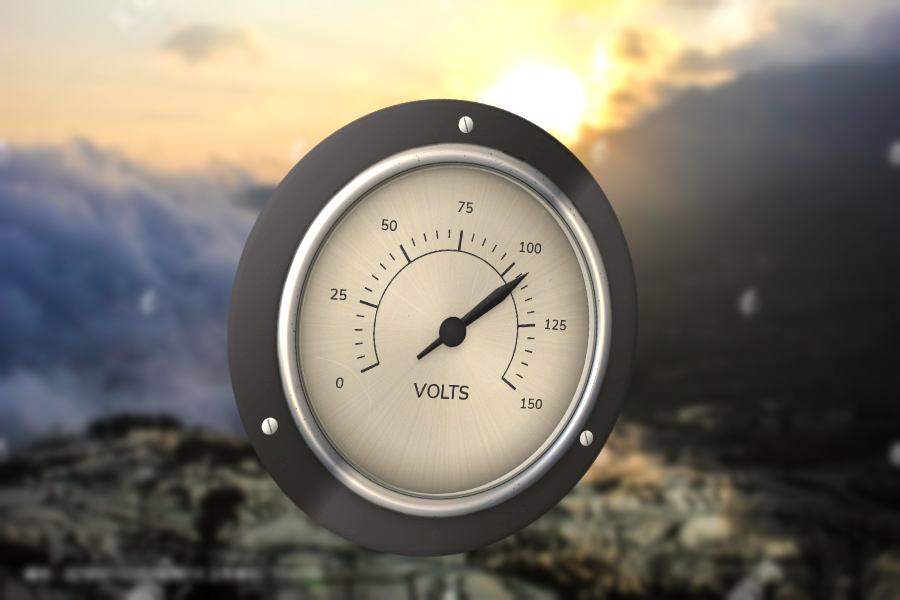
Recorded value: 105; V
